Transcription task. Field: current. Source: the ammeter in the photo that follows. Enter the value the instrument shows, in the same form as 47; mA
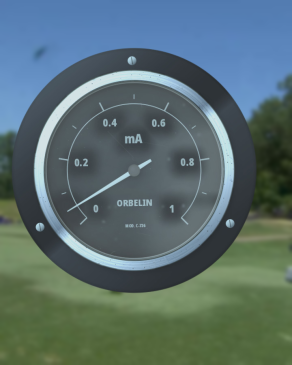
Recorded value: 0.05; mA
